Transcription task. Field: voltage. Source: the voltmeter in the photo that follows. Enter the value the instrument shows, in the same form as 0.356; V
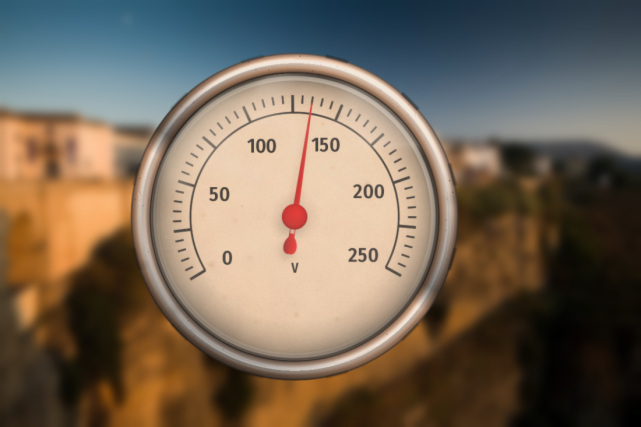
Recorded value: 135; V
